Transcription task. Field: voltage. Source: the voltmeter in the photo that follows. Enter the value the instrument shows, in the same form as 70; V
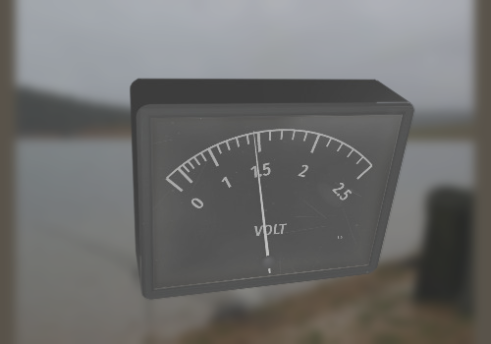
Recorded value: 1.45; V
